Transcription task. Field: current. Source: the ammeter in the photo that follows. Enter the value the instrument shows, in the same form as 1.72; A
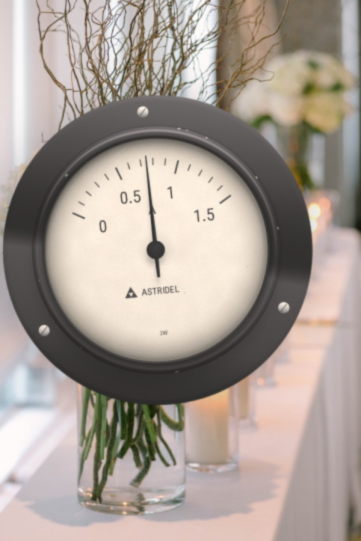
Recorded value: 0.75; A
